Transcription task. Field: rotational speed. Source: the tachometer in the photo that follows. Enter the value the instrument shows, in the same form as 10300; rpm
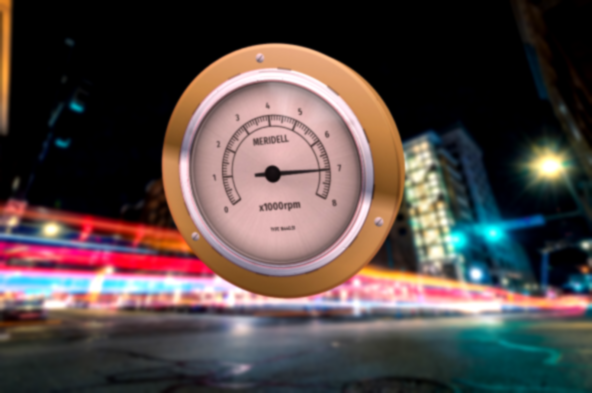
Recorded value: 7000; rpm
